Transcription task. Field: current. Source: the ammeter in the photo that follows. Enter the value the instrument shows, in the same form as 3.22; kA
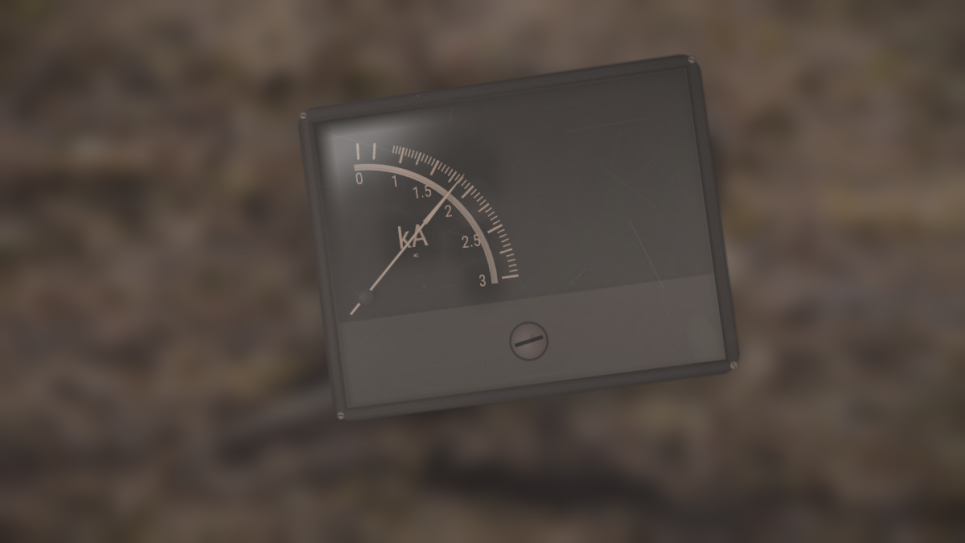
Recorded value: 1.85; kA
